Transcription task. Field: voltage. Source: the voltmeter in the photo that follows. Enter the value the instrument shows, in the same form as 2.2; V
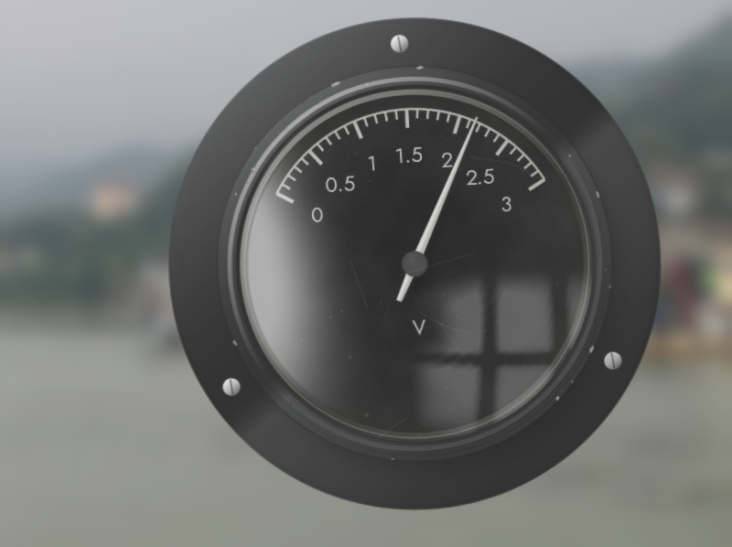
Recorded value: 2.15; V
